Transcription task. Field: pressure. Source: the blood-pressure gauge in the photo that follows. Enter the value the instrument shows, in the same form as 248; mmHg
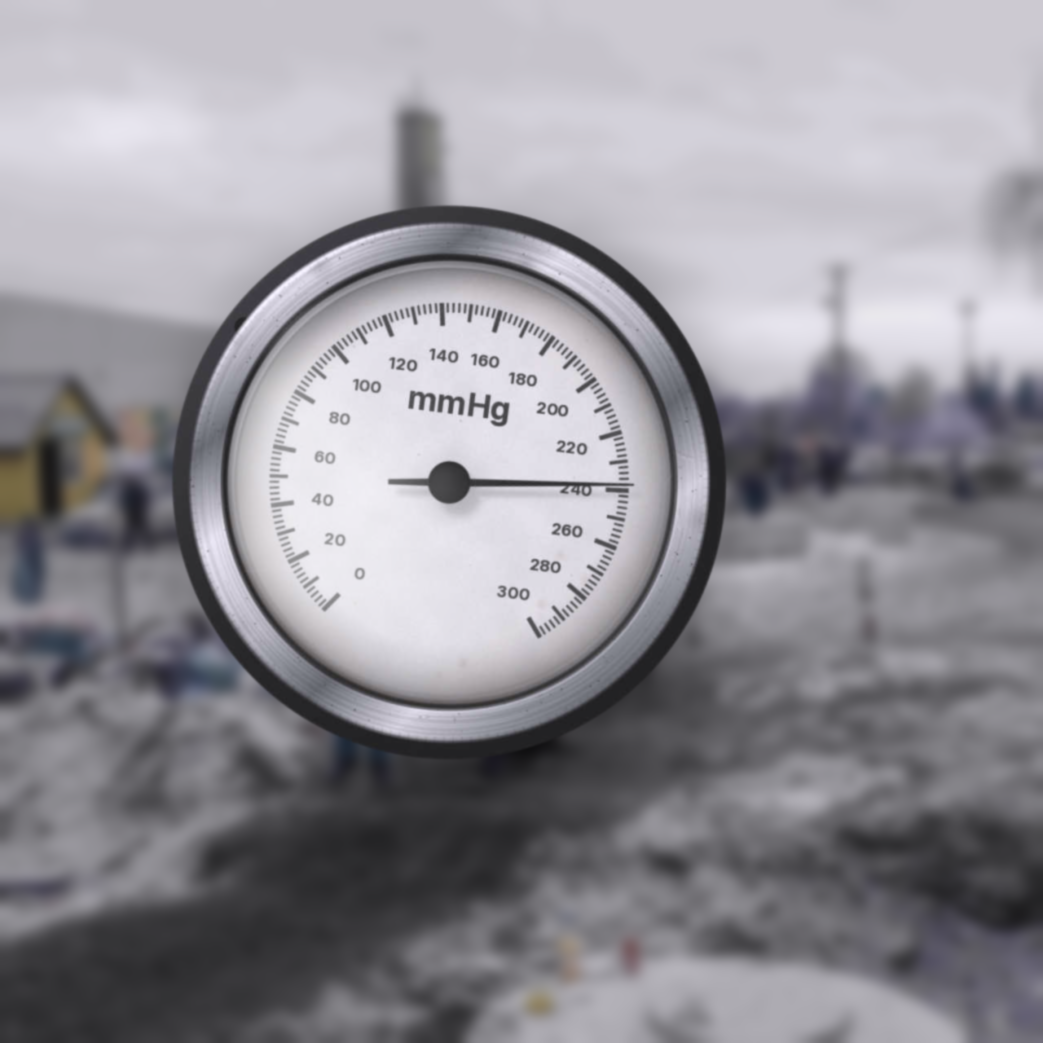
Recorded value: 238; mmHg
